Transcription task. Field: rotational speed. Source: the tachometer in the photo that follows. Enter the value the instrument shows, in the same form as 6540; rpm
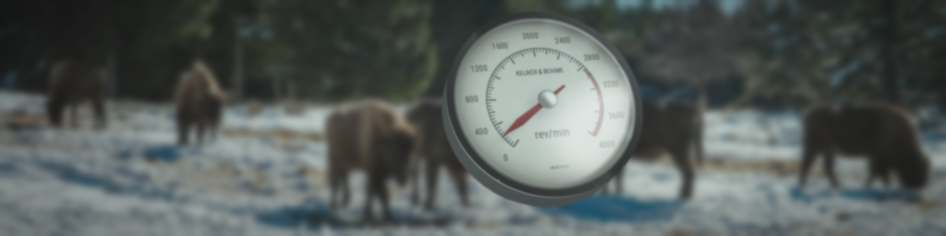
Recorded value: 200; rpm
